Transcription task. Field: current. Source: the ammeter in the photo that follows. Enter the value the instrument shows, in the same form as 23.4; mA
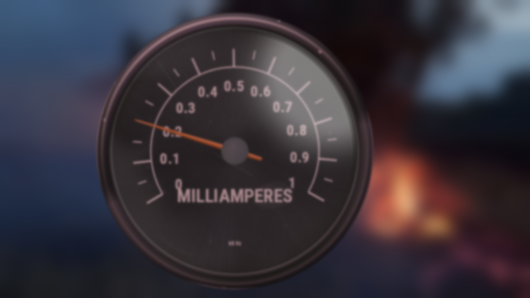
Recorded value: 0.2; mA
